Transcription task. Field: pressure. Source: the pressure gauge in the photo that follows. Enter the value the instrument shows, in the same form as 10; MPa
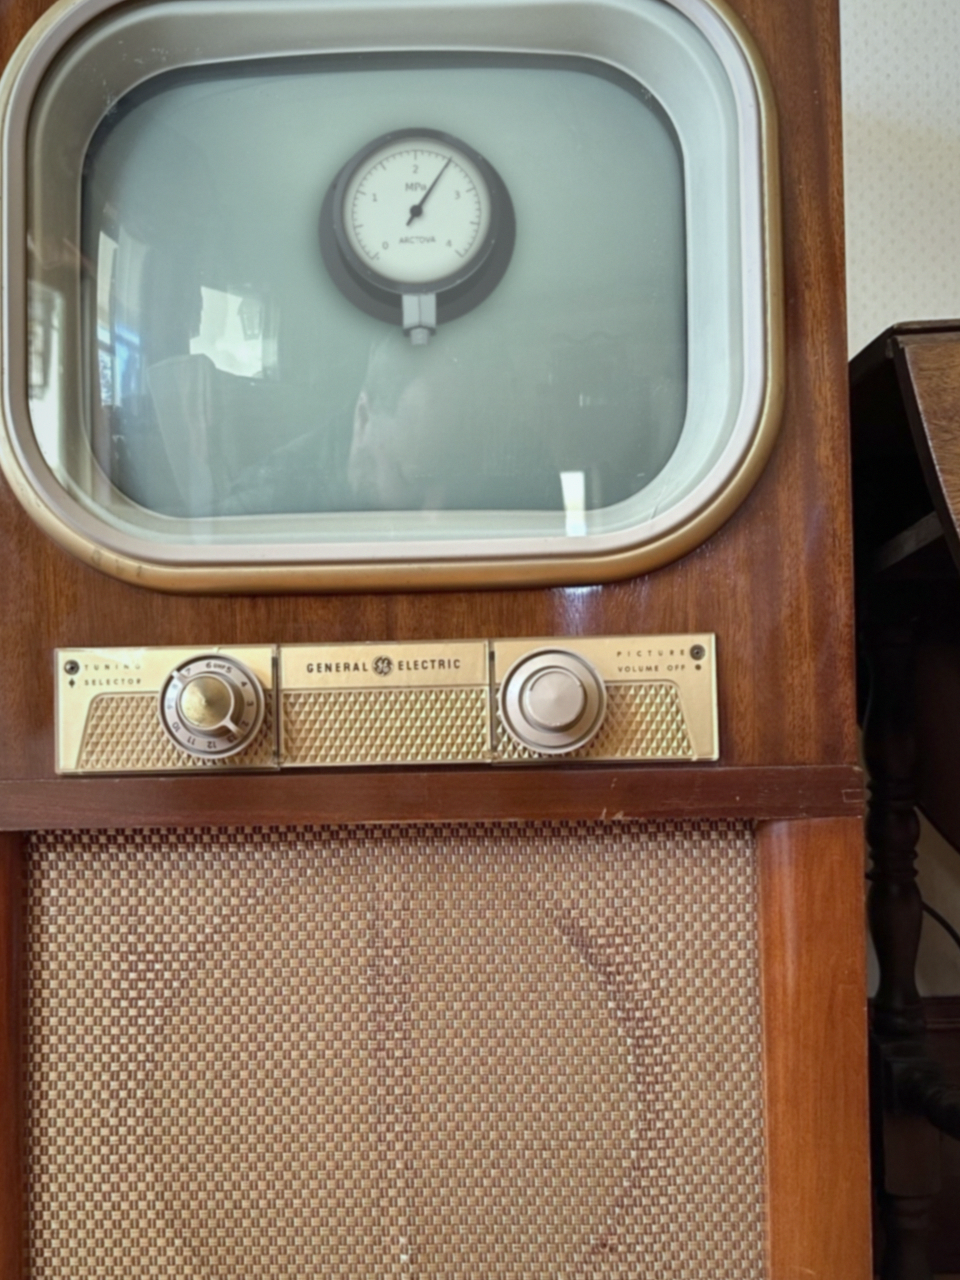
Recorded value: 2.5; MPa
